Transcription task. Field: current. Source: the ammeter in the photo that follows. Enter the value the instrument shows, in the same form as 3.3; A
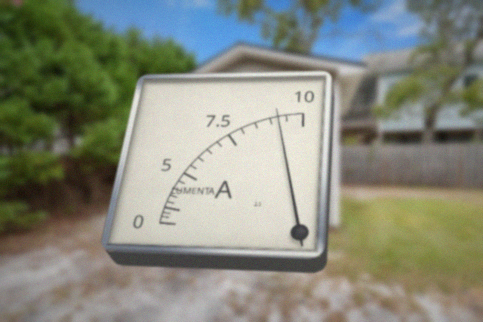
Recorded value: 9.25; A
